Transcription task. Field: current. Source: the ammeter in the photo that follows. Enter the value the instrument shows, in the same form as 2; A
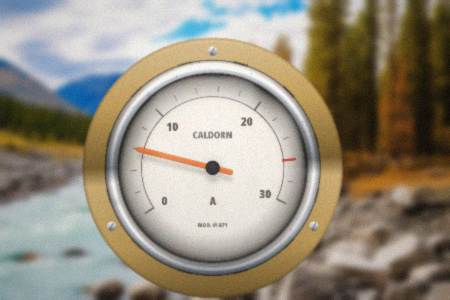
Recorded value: 6; A
